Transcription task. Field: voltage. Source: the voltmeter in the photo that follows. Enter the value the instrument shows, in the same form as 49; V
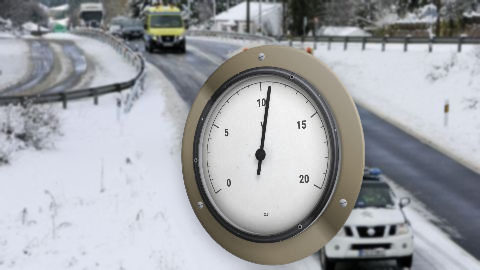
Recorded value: 11; V
